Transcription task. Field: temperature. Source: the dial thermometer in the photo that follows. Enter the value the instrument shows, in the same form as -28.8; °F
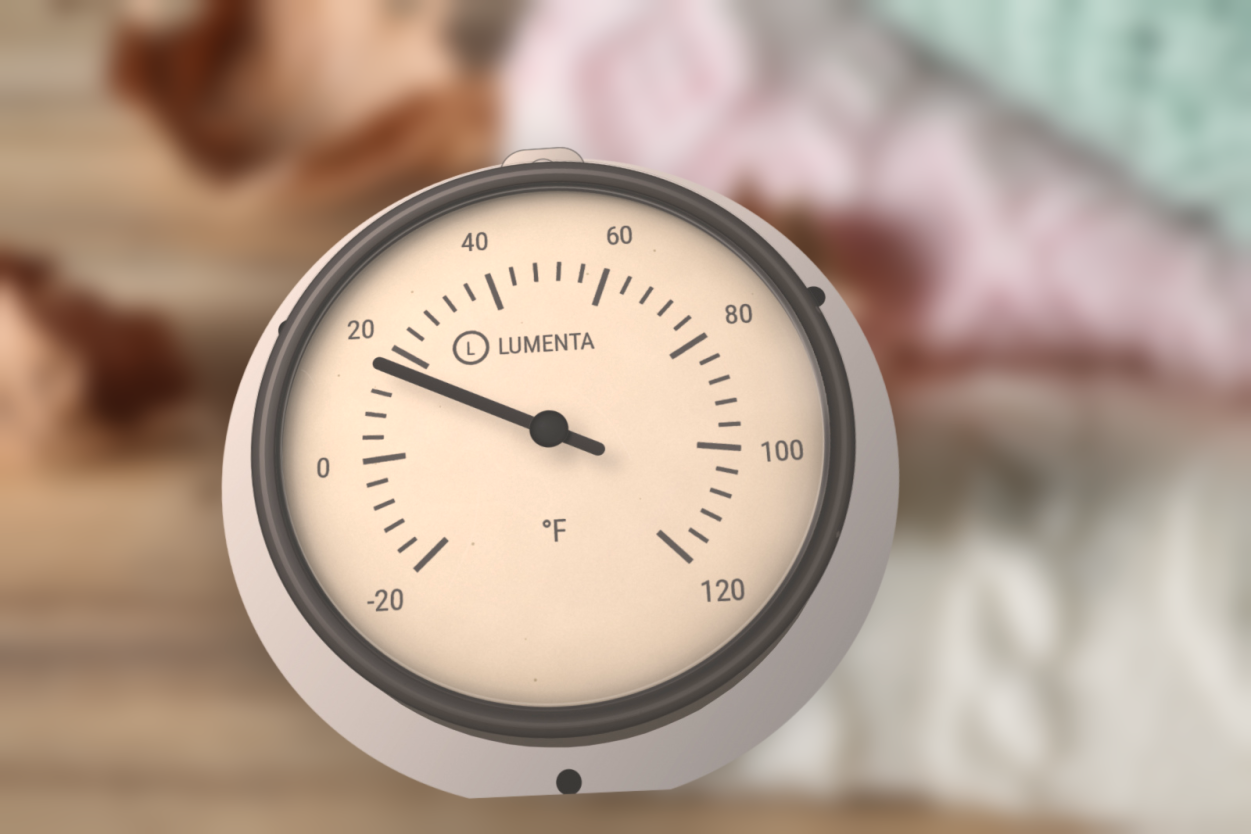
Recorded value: 16; °F
